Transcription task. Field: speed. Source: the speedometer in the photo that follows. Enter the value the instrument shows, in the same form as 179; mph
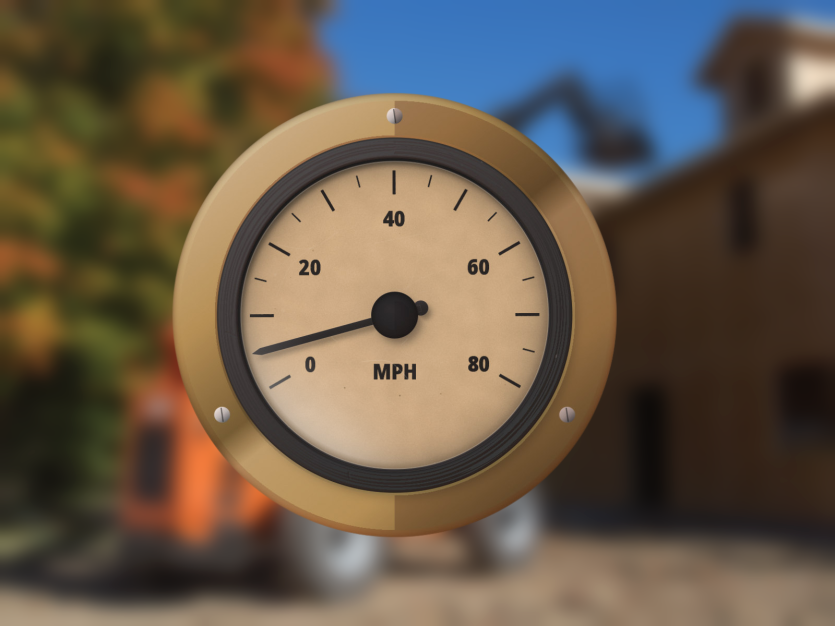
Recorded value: 5; mph
